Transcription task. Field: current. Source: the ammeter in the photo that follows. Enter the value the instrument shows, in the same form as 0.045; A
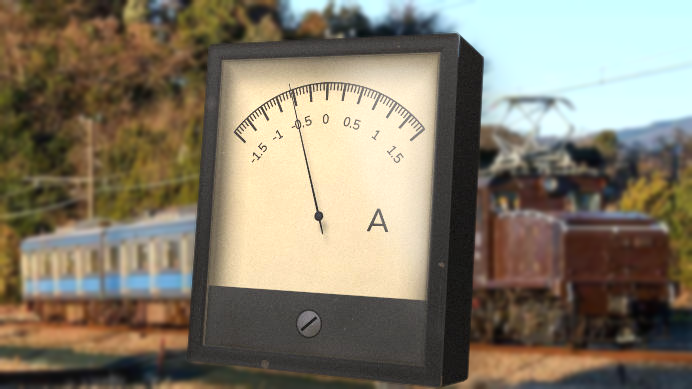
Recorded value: -0.5; A
